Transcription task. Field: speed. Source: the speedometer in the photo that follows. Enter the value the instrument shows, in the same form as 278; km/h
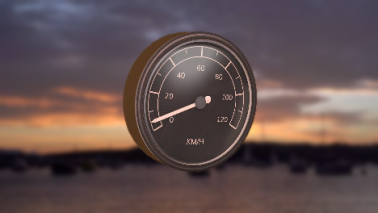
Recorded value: 5; km/h
